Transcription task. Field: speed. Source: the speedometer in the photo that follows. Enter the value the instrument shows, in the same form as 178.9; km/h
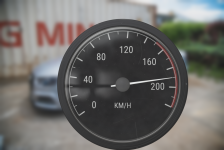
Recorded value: 190; km/h
